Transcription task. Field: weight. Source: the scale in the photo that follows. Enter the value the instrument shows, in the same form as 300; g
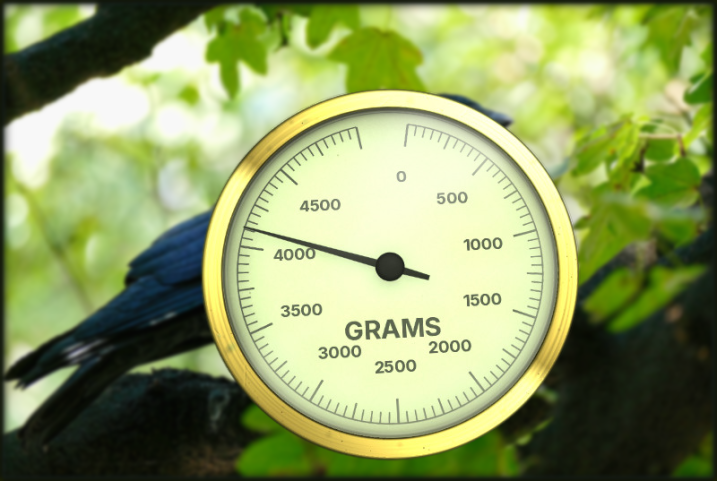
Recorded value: 4100; g
